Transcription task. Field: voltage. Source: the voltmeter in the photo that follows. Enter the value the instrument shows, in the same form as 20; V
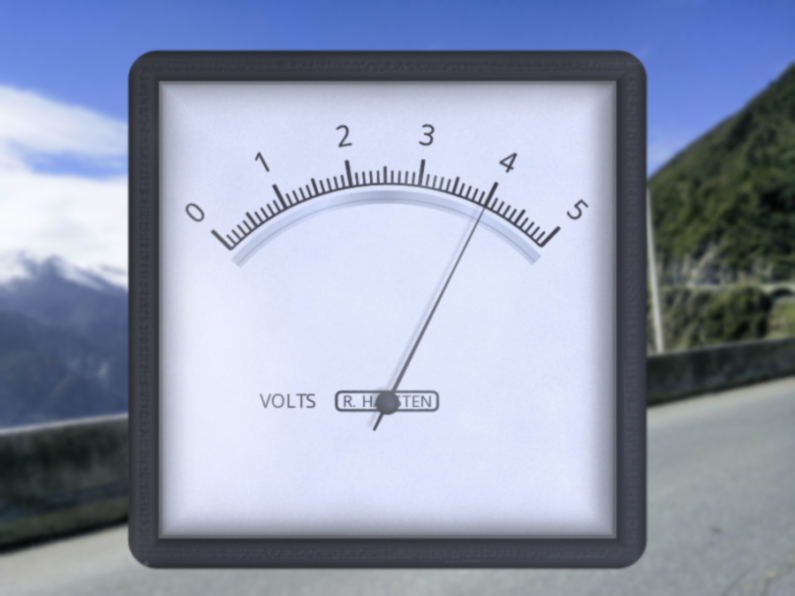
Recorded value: 4; V
